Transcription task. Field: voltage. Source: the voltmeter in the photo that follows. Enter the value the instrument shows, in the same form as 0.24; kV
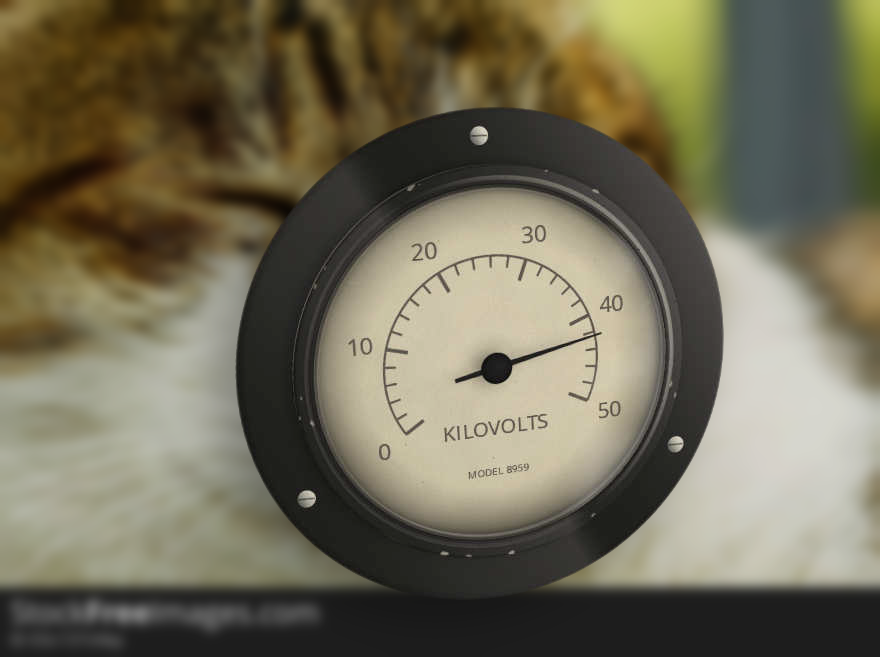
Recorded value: 42; kV
